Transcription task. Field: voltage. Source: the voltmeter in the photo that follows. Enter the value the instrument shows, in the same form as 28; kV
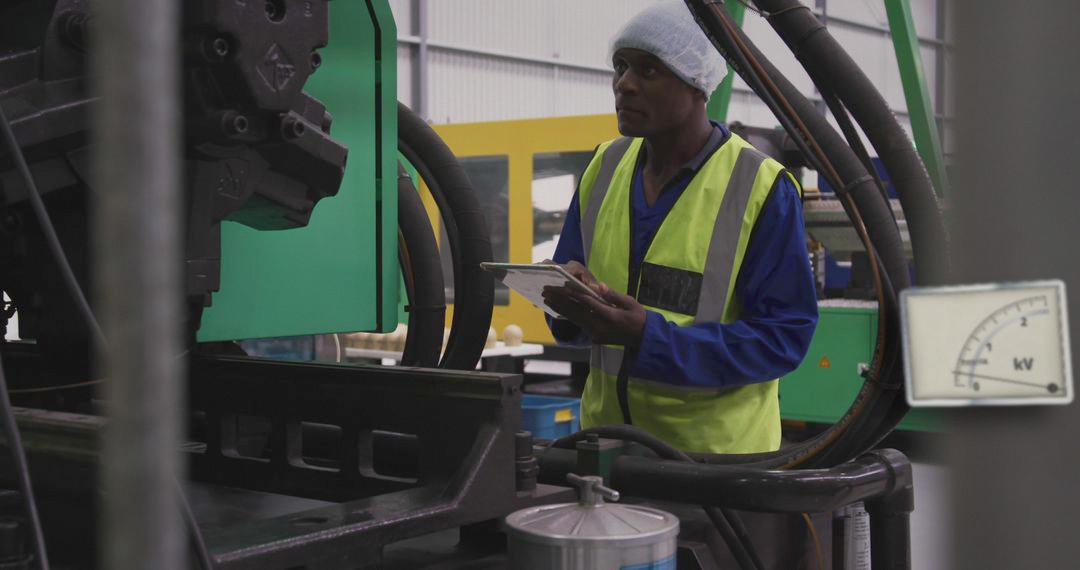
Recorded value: 0.25; kV
